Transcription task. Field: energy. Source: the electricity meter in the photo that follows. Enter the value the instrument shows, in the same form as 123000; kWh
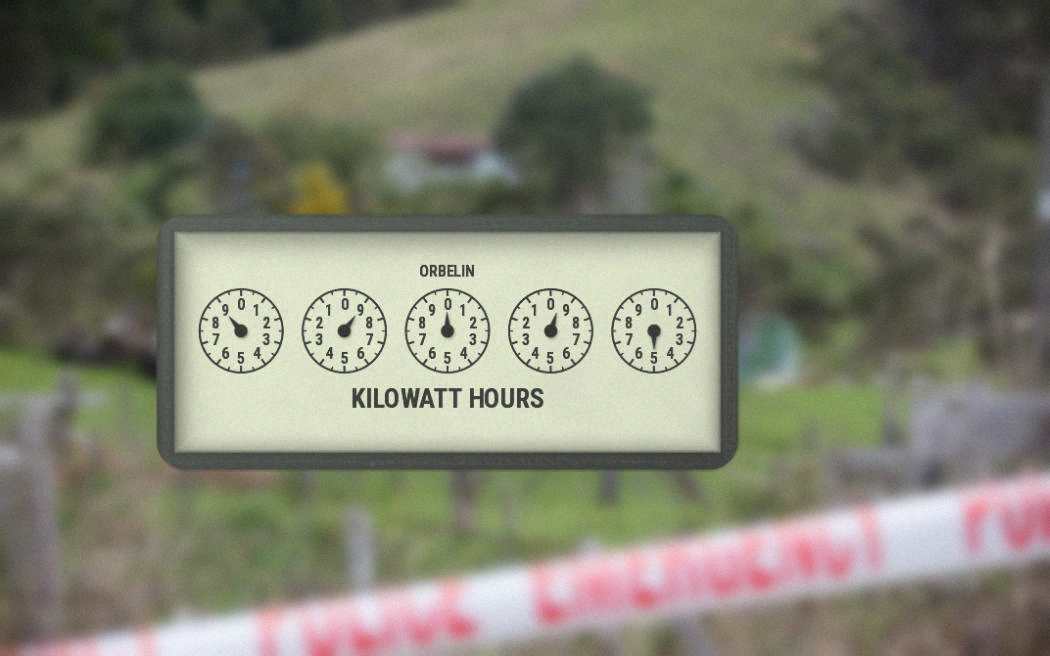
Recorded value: 88995; kWh
